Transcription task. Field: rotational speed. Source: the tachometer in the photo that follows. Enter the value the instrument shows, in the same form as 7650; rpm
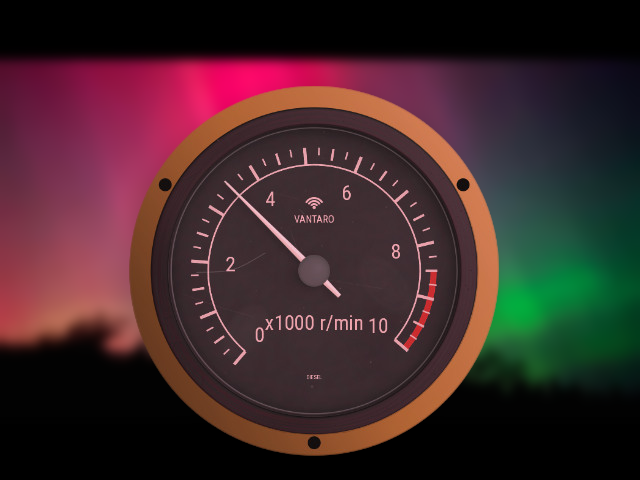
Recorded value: 3500; rpm
